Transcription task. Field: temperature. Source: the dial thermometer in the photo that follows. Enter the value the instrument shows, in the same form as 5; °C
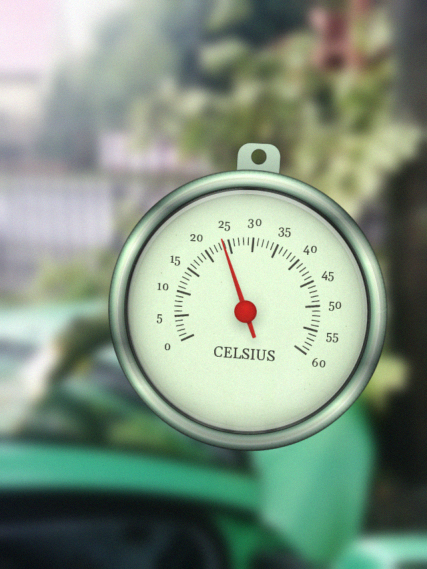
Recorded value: 24; °C
